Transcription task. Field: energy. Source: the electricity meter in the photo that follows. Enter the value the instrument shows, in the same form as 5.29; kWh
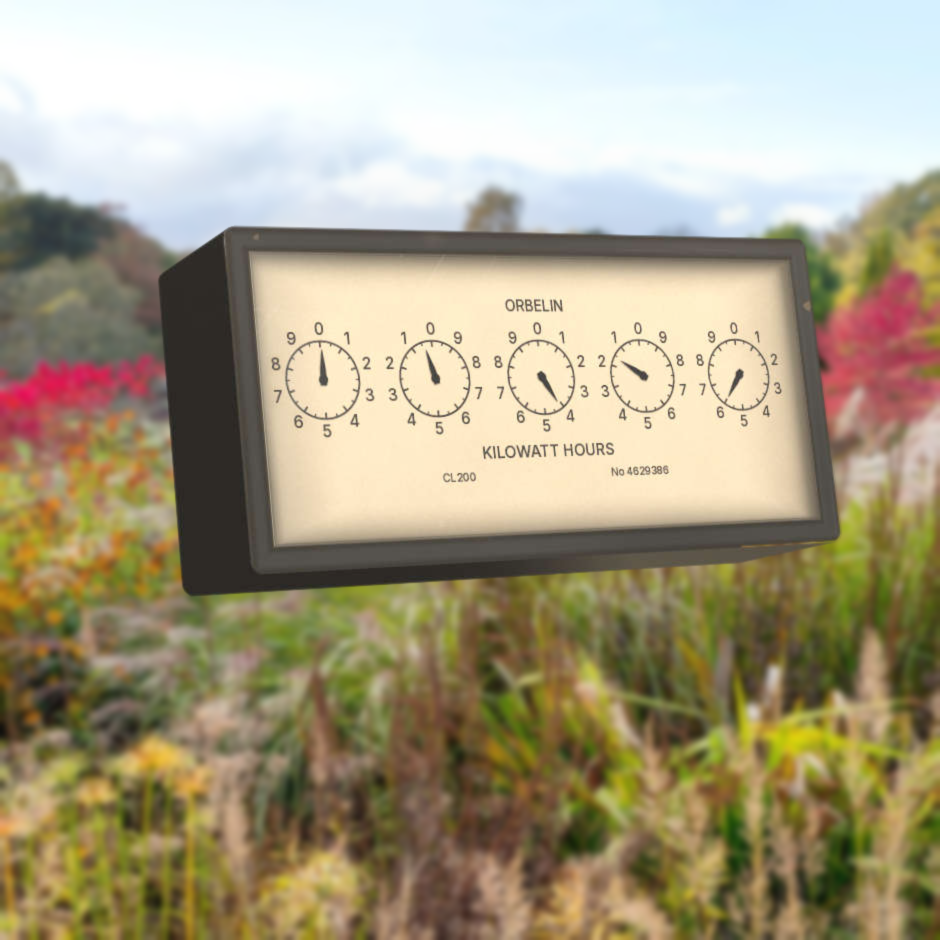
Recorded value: 416; kWh
